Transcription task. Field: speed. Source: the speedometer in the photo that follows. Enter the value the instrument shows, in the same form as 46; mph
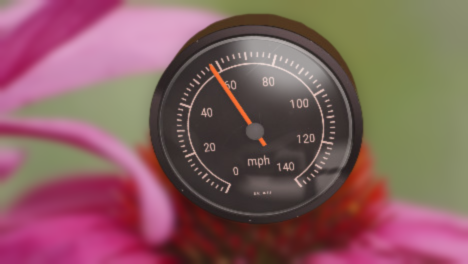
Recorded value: 58; mph
